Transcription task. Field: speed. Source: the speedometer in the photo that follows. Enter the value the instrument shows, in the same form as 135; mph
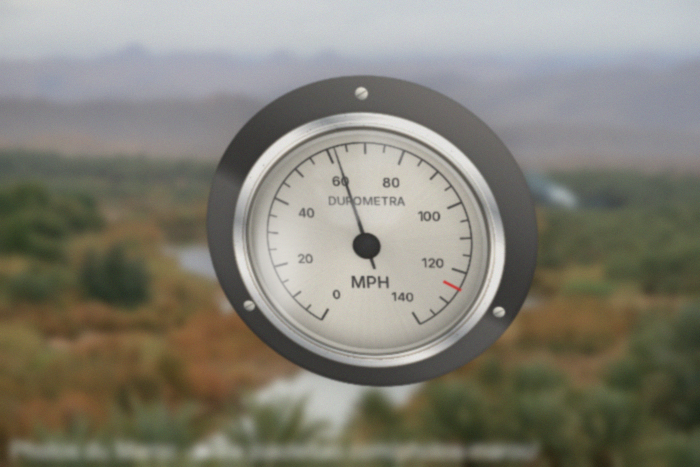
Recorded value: 62.5; mph
